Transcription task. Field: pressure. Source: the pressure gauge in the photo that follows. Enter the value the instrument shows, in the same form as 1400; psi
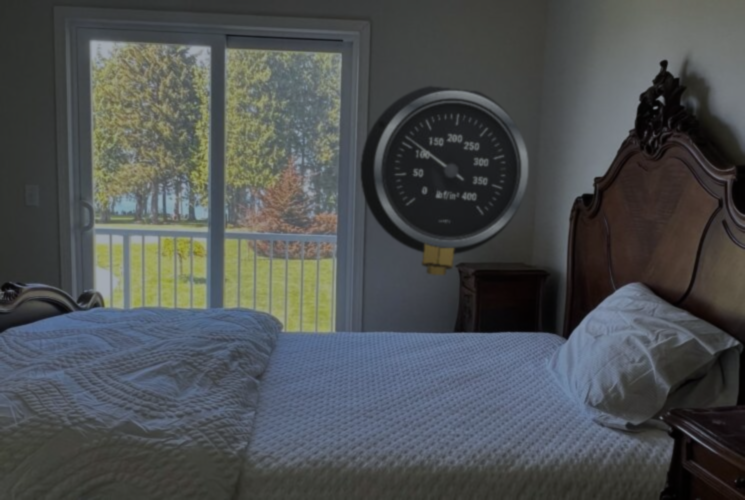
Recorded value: 110; psi
